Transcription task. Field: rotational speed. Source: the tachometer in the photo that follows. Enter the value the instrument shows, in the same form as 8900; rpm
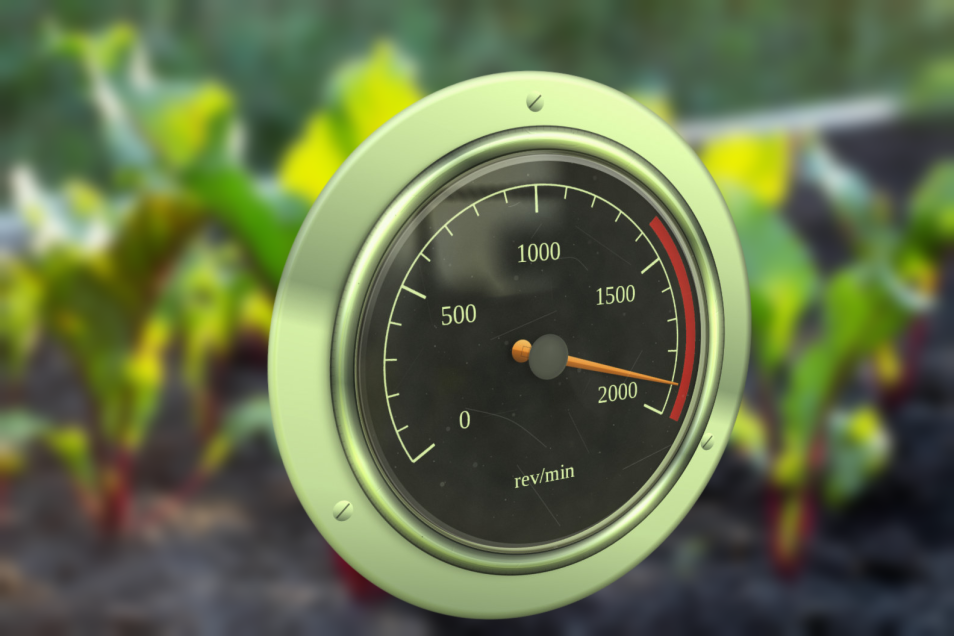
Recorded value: 1900; rpm
